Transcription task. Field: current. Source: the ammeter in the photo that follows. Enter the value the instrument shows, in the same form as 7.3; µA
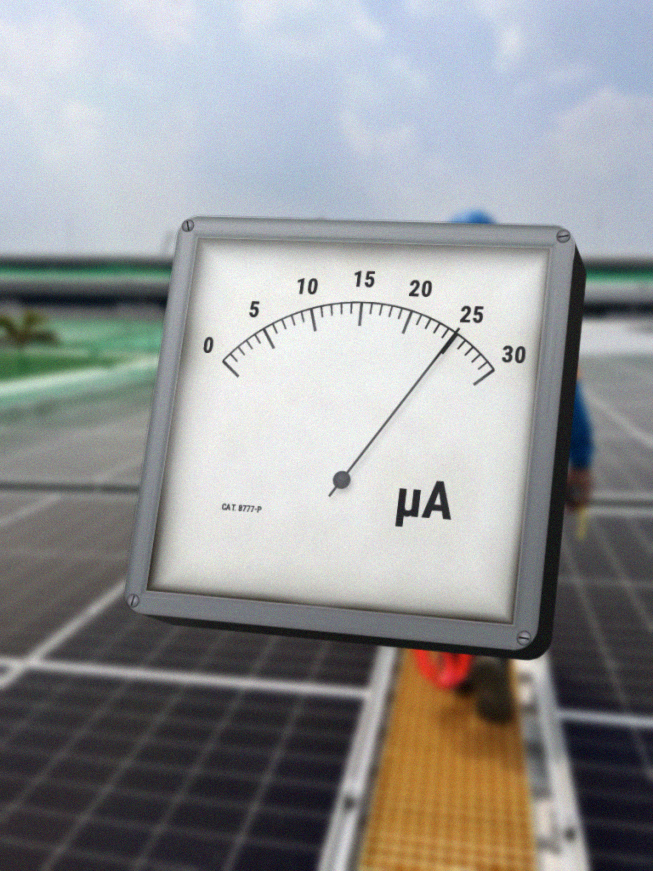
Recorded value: 25; µA
